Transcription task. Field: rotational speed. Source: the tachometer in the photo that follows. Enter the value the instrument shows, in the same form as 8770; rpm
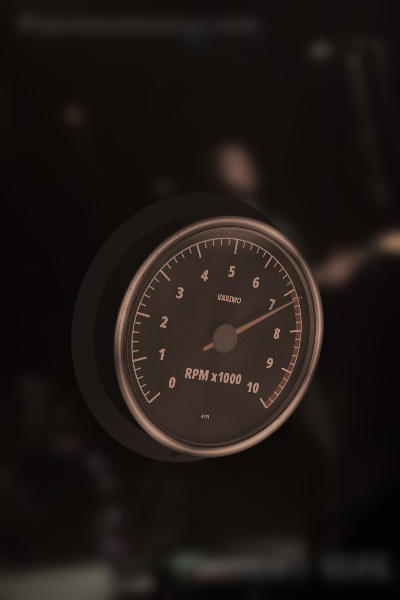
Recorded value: 7200; rpm
